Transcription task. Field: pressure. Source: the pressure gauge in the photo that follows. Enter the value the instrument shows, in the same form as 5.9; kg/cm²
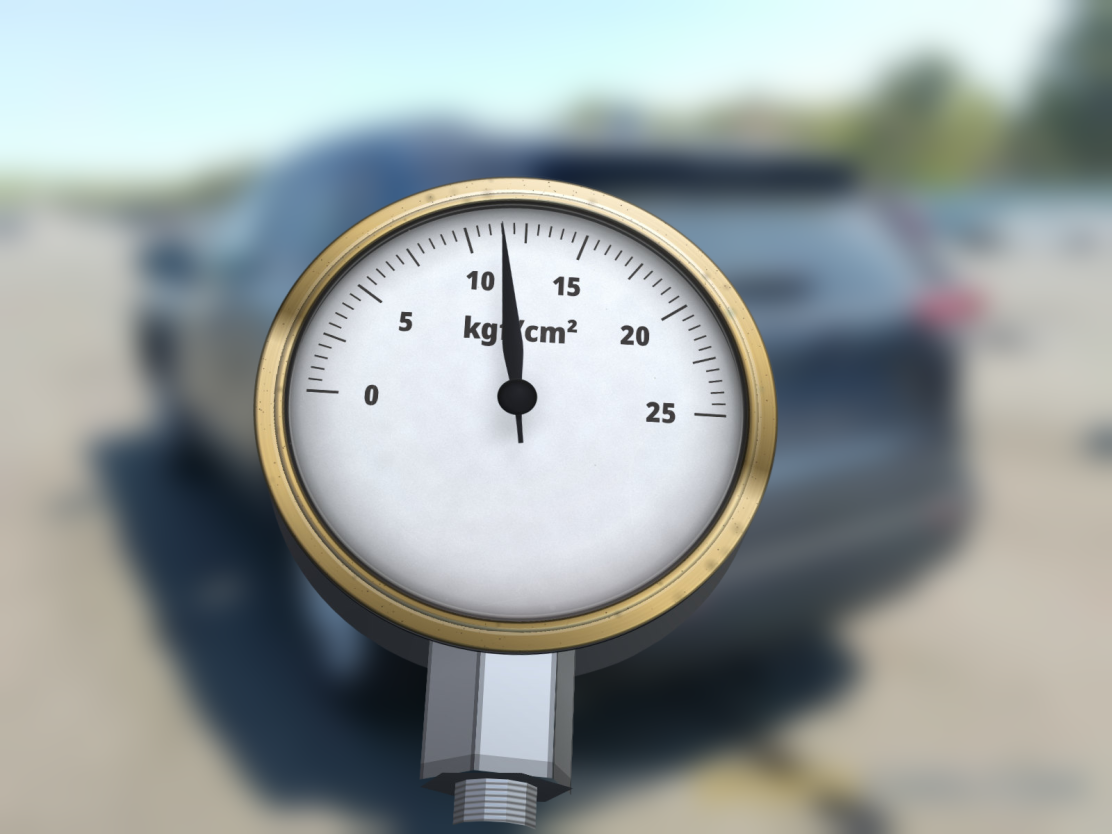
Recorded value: 11.5; kg/cm²
